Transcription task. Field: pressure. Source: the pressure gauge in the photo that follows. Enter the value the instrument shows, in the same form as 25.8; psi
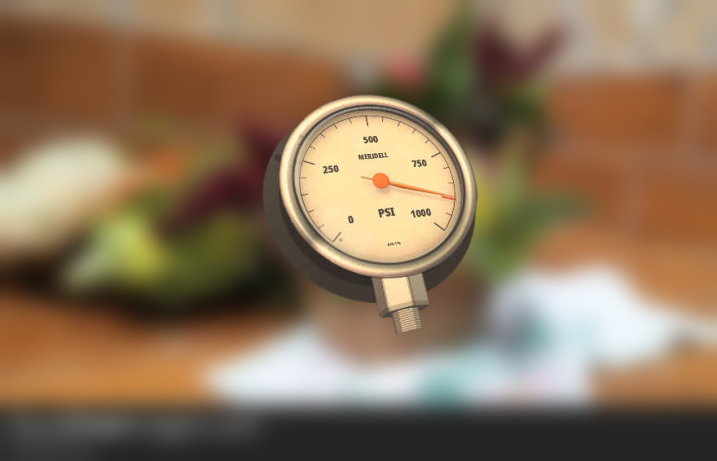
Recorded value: 900; psi
